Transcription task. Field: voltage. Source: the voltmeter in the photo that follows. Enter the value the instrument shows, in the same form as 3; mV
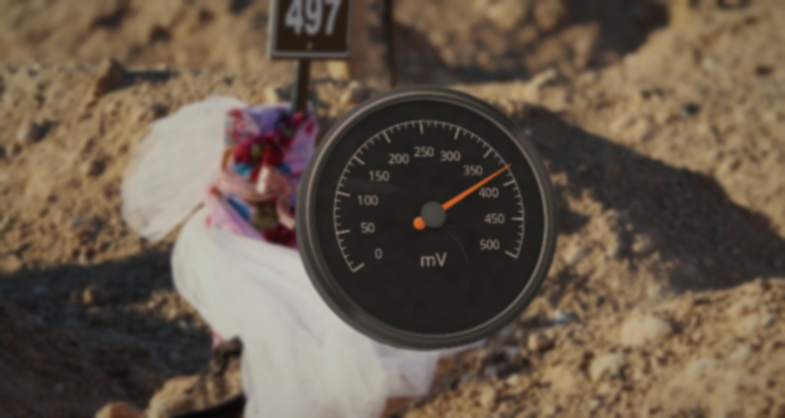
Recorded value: 380; mV
